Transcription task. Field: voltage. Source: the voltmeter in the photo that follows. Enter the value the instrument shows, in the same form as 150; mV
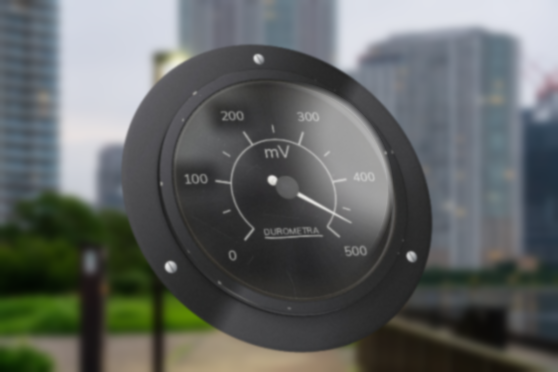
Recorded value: 475; mV
